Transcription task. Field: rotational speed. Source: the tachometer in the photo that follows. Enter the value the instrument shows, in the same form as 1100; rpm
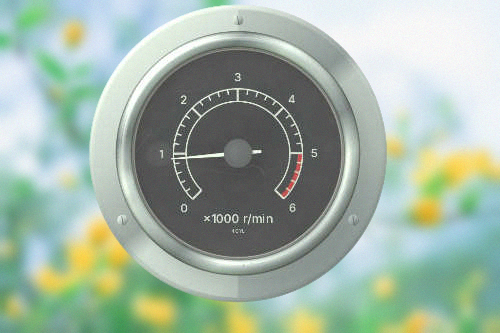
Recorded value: 900; rpm
